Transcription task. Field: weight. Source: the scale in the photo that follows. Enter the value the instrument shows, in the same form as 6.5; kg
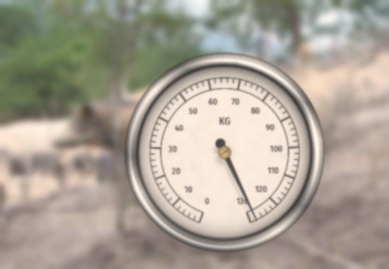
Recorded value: 128; kg
